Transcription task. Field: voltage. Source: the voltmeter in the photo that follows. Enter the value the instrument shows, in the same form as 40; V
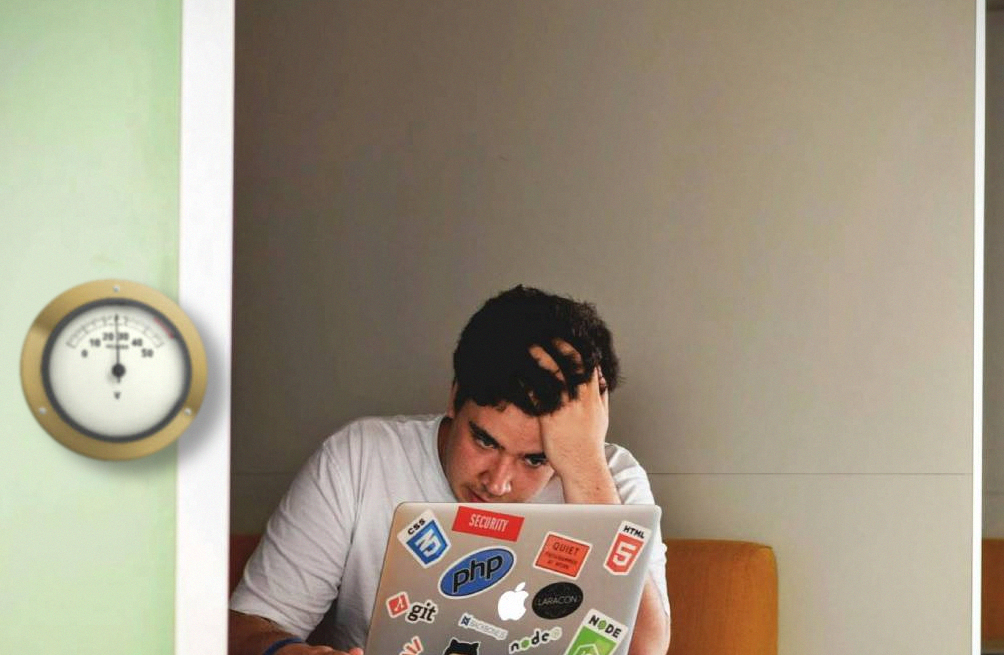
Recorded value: 25; V
